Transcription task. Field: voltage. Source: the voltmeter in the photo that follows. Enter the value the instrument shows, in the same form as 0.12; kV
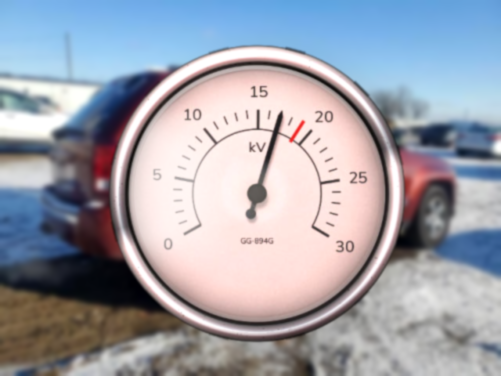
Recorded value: 17; kV
